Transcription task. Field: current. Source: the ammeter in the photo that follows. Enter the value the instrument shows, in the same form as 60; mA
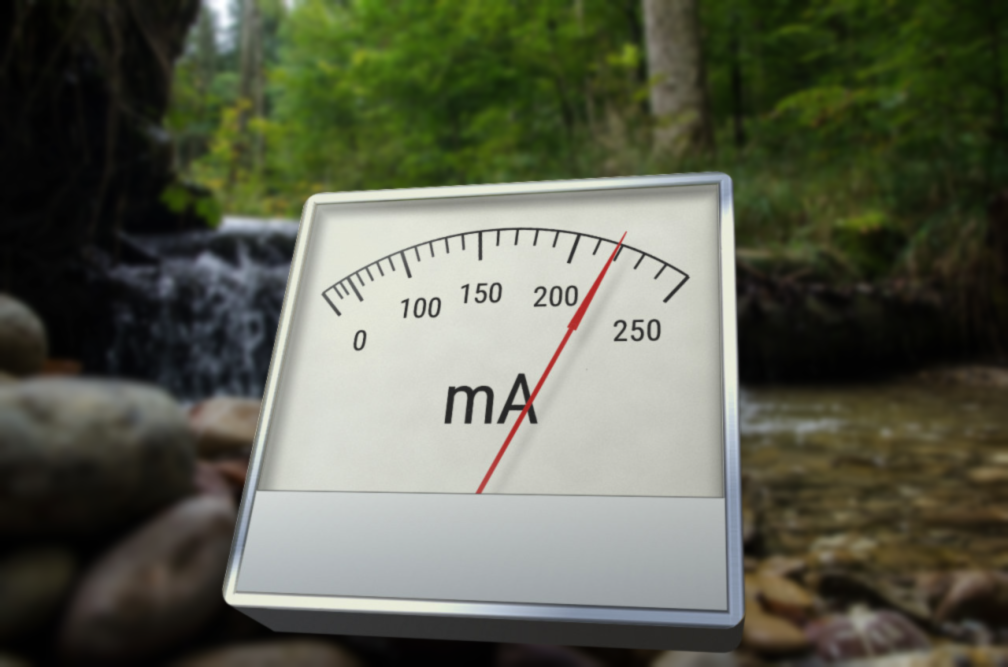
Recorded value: 220; mA
